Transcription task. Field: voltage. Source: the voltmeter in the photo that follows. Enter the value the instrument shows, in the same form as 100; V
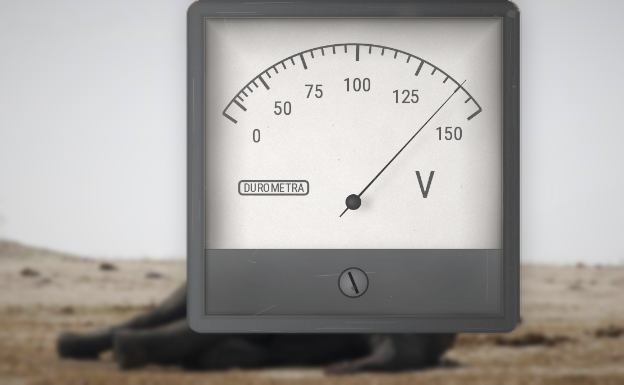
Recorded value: 140; V
